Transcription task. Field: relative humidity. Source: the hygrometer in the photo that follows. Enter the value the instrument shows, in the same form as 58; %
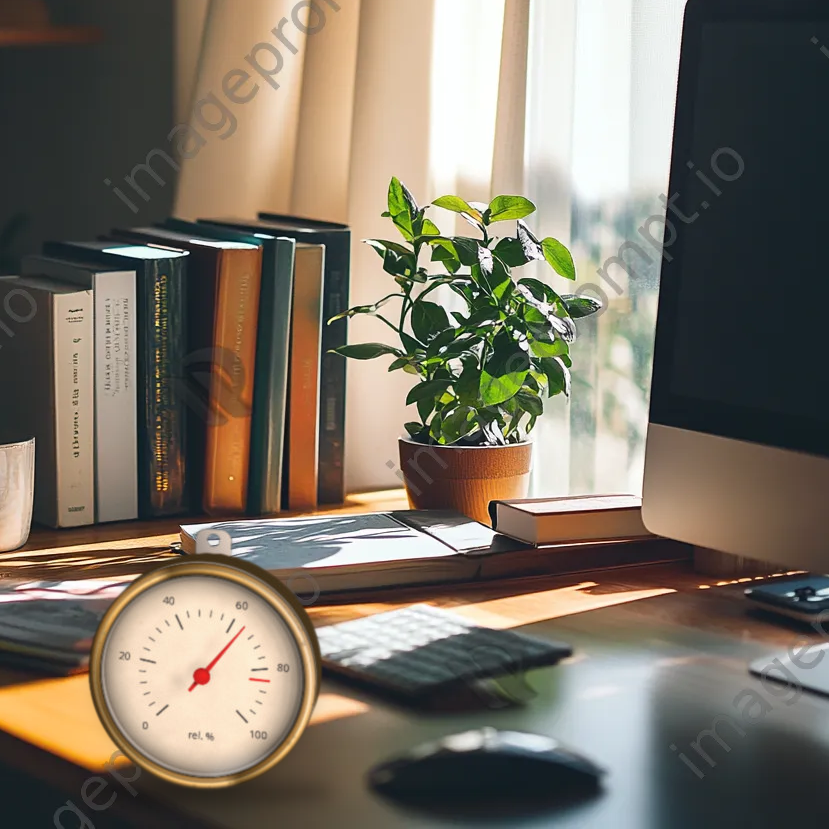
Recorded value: 64; %
